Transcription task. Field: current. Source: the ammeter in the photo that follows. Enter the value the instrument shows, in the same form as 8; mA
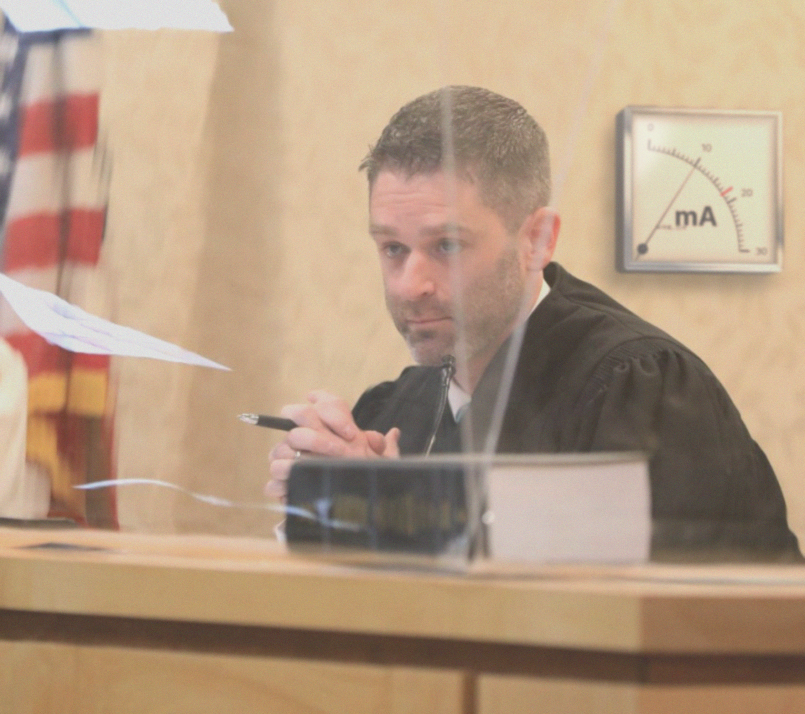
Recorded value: 10; mA
